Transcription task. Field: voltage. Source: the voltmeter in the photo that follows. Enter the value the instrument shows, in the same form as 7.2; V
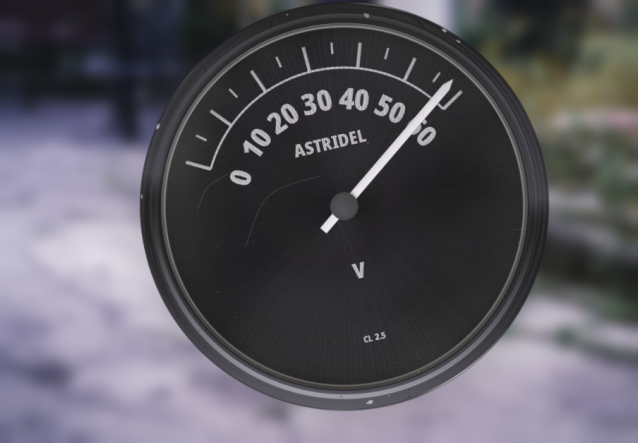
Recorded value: 57.5; V
